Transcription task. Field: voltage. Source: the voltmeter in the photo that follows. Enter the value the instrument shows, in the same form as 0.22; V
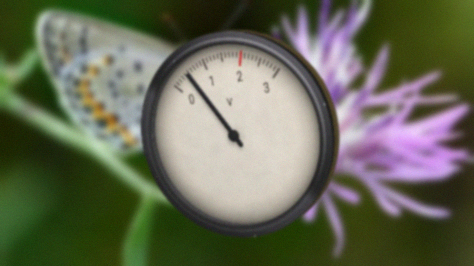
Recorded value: 0.5; V
